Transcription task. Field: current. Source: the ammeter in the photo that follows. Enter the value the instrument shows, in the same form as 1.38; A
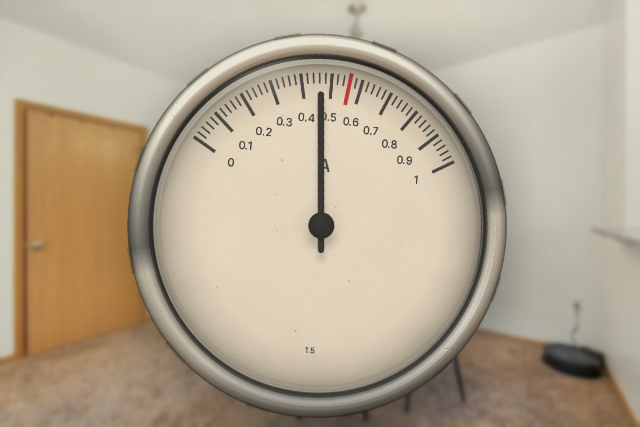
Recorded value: 0.46; A
